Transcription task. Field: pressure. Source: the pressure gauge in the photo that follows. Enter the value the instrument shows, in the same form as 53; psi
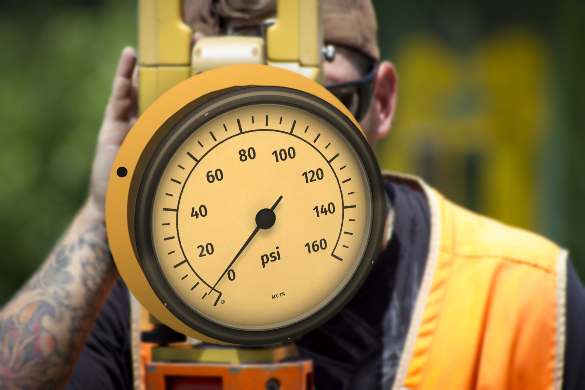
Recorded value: 5; psi
